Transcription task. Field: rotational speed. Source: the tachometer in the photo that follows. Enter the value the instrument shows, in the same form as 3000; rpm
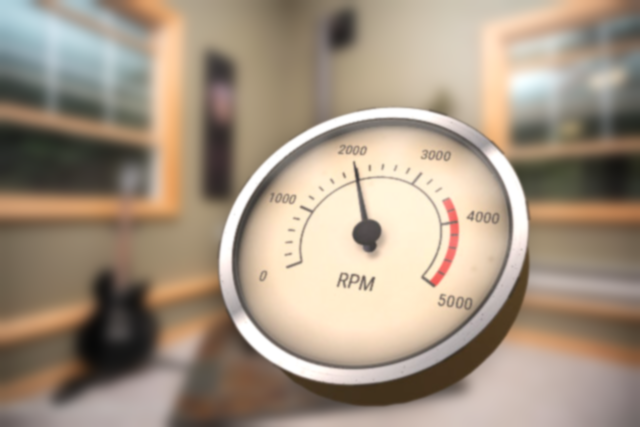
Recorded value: 2000; rpm
